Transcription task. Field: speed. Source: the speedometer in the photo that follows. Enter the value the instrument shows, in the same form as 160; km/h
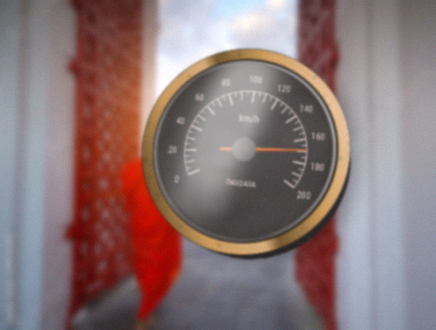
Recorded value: 170; km/h
